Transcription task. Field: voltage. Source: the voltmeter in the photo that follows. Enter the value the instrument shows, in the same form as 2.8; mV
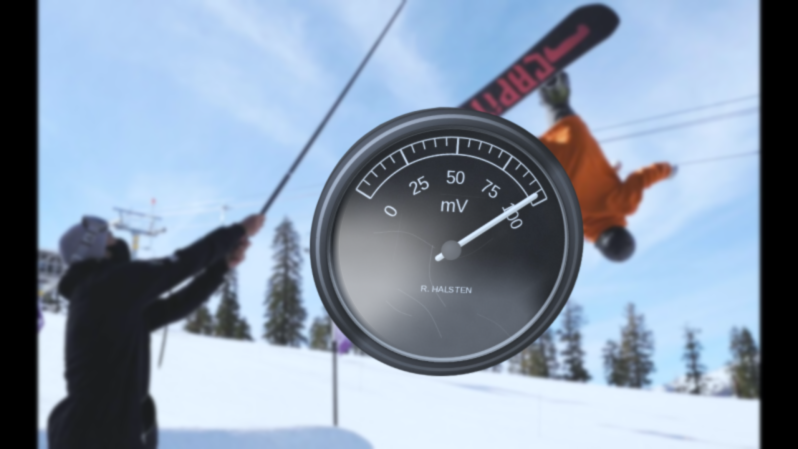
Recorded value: 95; mV
